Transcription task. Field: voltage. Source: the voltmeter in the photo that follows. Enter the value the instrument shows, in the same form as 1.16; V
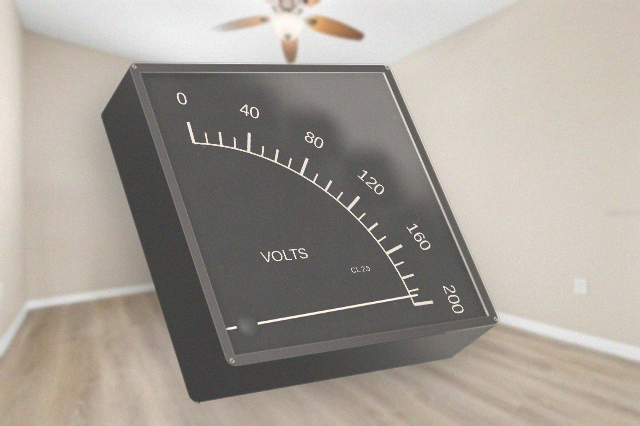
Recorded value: 195; V
